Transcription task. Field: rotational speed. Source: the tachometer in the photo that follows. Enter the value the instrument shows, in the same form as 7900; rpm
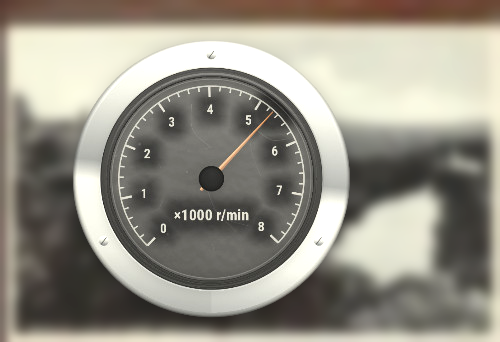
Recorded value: 5300; rpm
